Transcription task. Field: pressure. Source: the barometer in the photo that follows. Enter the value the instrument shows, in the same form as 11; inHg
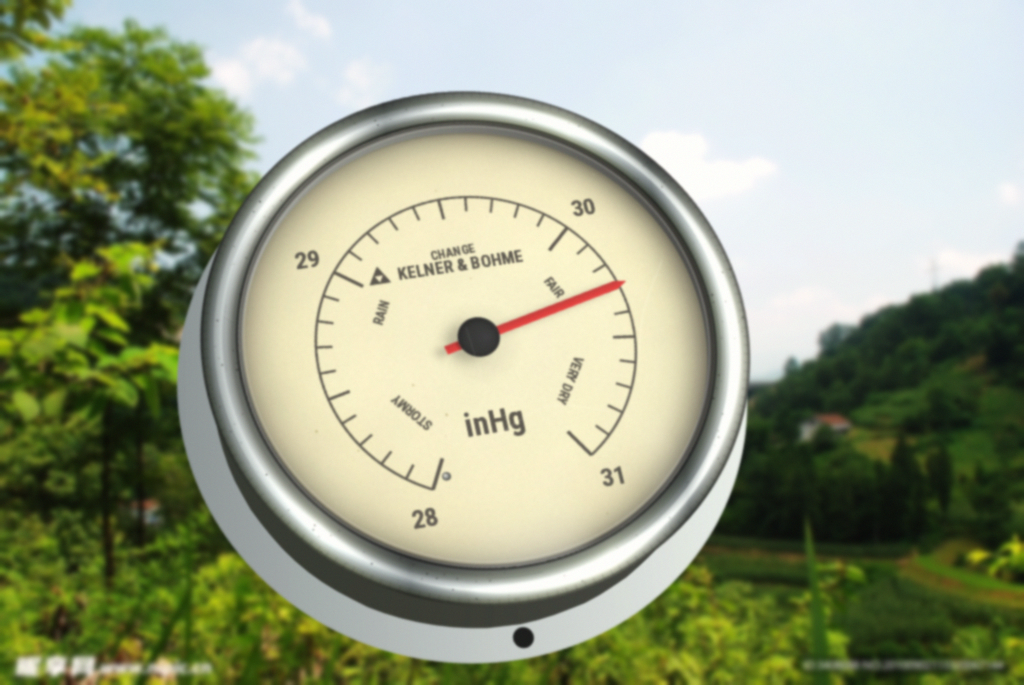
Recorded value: 30.3; inHg
